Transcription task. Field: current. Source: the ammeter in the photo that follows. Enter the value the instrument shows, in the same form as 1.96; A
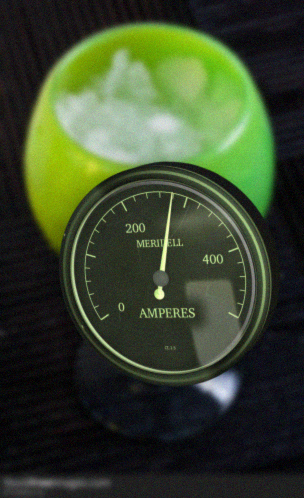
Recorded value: 280; A
